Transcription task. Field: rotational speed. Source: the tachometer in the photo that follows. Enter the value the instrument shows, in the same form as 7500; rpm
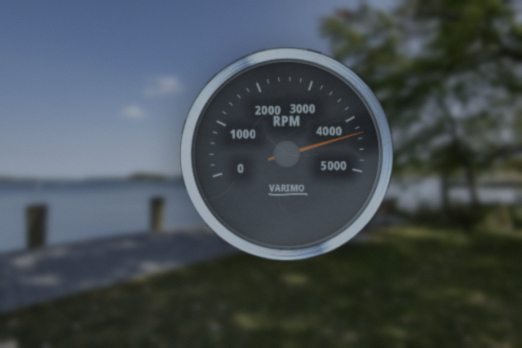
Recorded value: 4300; rpm
